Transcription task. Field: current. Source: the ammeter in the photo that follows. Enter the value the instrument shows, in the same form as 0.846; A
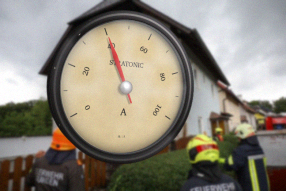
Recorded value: 40; A
